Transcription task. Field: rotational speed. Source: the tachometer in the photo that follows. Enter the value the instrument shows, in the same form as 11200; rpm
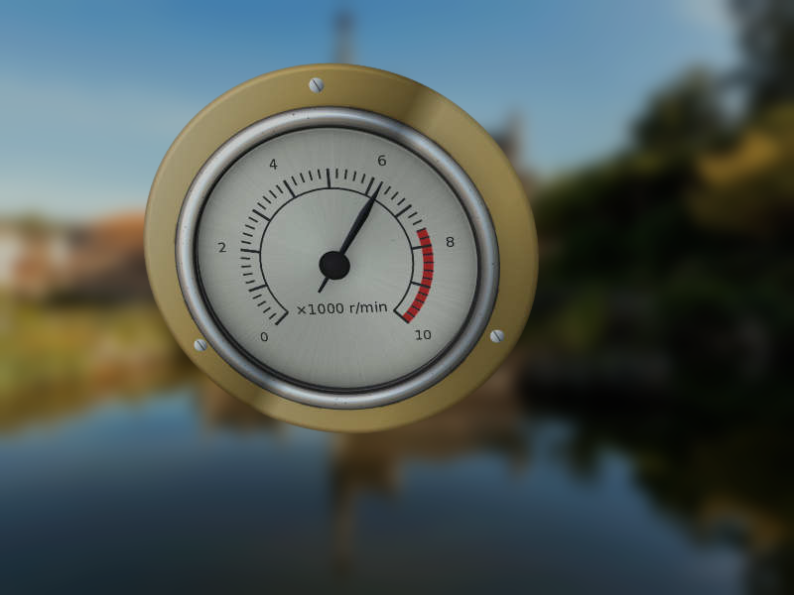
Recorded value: 6200; rpm
